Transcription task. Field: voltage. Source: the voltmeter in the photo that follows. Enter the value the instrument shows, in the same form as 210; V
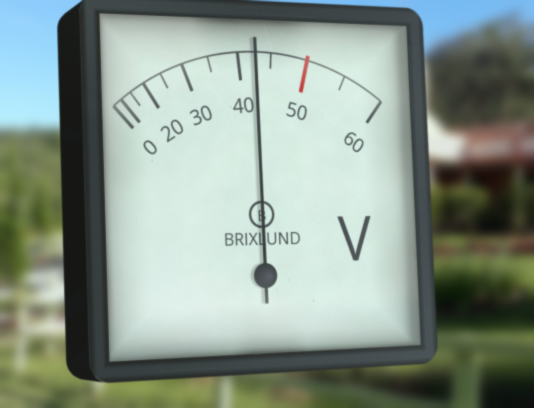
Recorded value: 42.5; V
